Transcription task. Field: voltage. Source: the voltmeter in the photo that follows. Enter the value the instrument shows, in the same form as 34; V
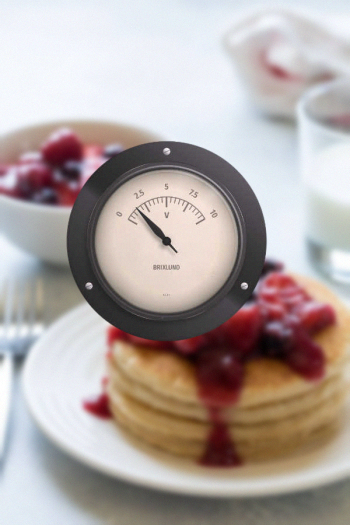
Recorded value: 1.5; V
